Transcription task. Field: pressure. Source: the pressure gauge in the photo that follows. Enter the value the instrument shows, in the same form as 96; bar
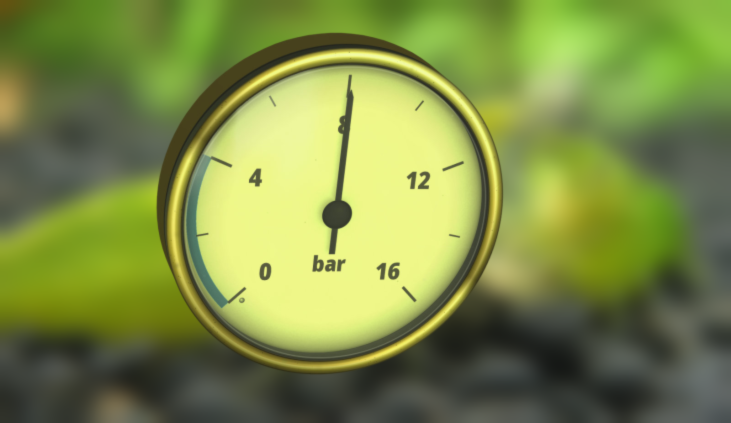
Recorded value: 8; bar
